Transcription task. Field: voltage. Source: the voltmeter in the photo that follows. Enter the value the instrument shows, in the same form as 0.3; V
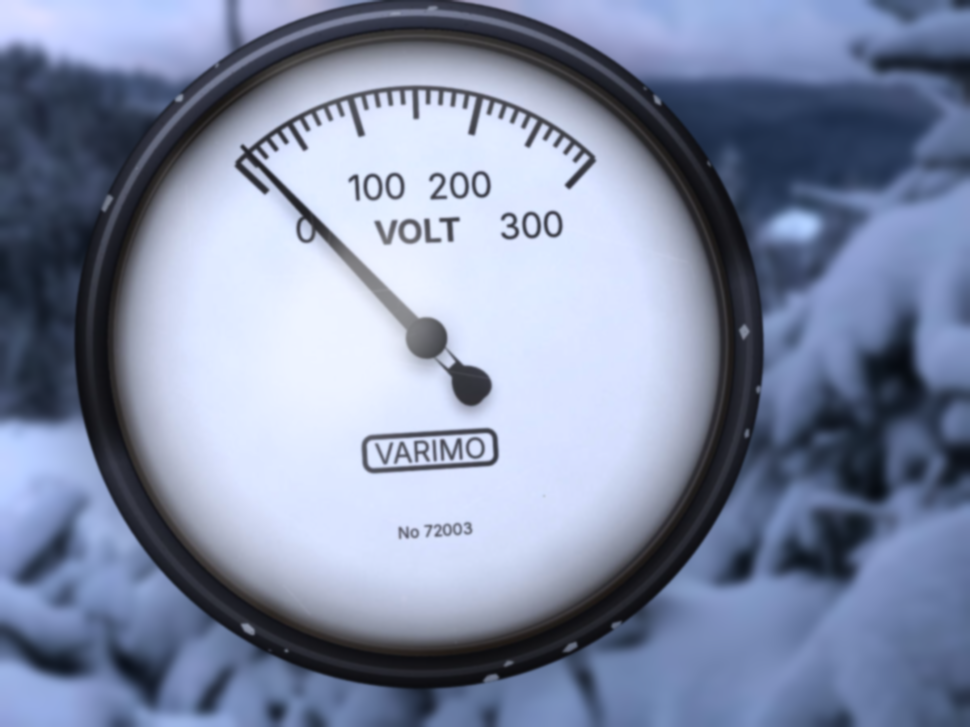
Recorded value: 10; V
